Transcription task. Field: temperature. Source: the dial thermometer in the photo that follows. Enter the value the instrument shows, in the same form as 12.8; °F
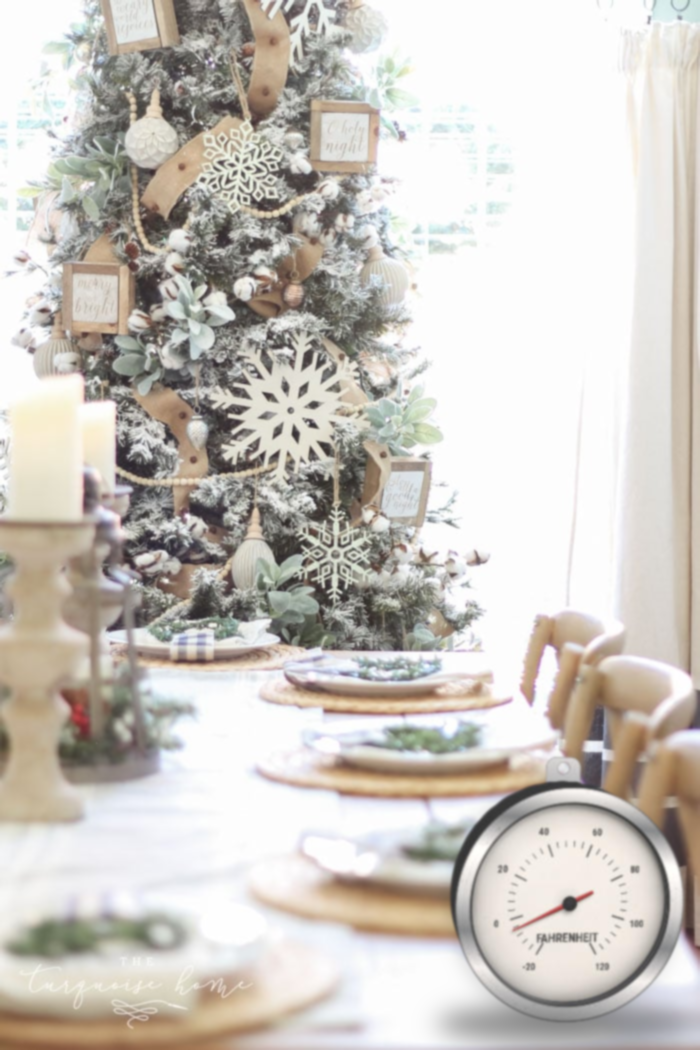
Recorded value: -4; °F
